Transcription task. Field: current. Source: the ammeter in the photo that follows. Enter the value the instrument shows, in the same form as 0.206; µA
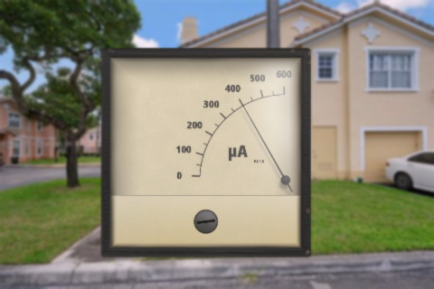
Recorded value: 400; µA
